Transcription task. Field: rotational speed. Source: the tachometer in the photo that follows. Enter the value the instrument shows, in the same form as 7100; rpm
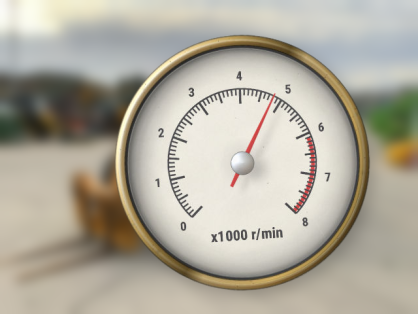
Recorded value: 4800; rpm
